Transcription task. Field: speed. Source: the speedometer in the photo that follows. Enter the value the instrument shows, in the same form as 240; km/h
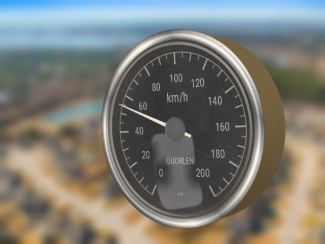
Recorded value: 55; km/h
